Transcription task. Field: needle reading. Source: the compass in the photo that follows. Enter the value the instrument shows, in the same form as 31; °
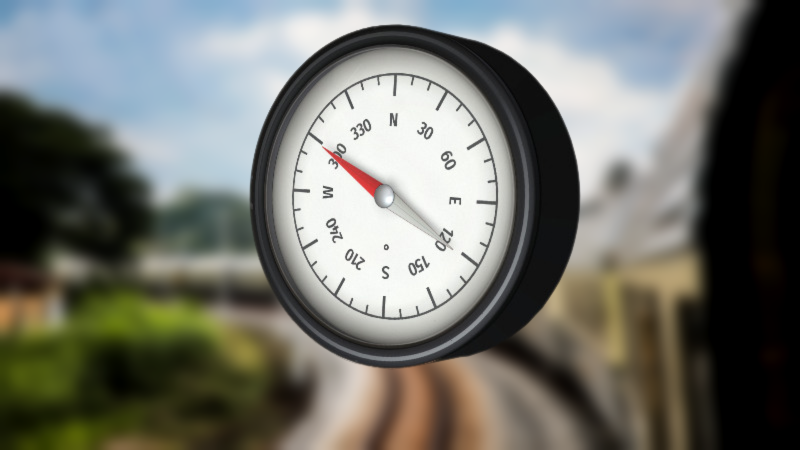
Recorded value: 300; °
